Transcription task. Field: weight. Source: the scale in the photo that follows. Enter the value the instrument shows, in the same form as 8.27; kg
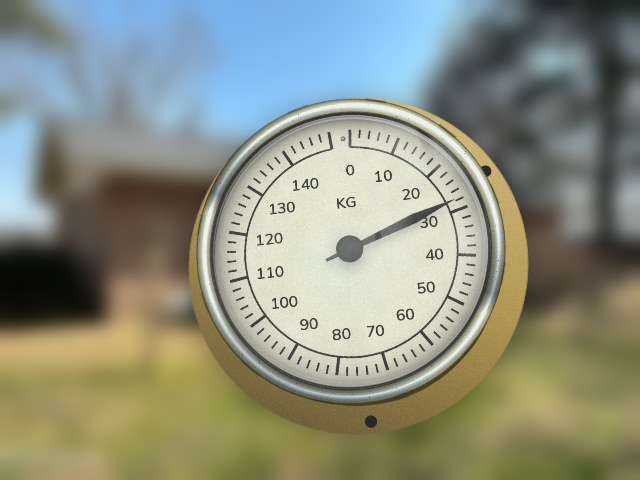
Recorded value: 28; kg
